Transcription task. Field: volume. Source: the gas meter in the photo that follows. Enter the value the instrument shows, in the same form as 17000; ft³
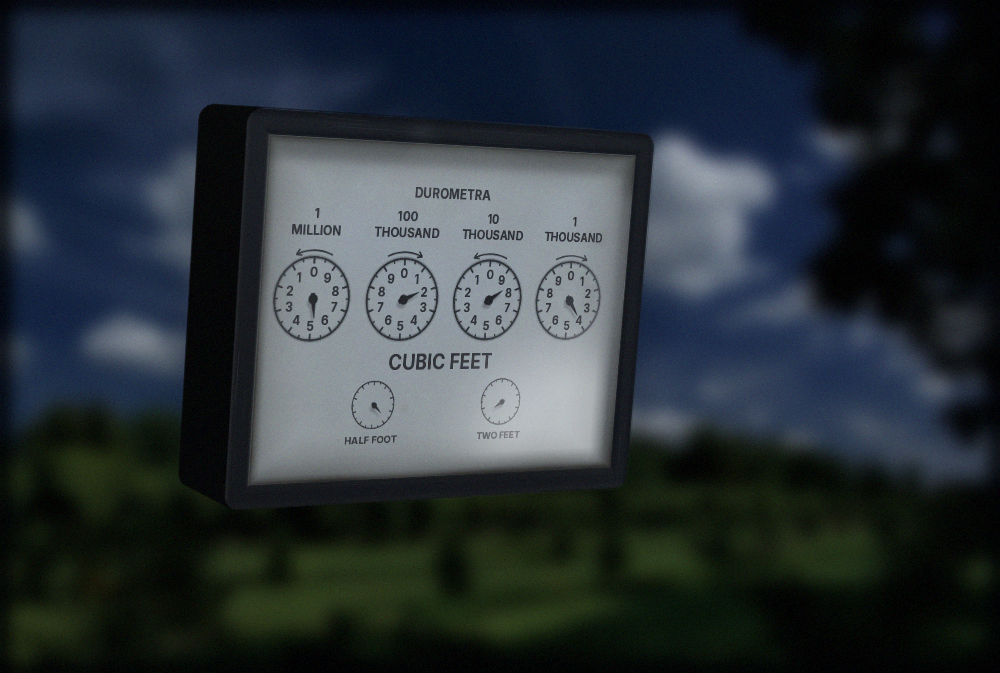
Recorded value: 518400; ft³
